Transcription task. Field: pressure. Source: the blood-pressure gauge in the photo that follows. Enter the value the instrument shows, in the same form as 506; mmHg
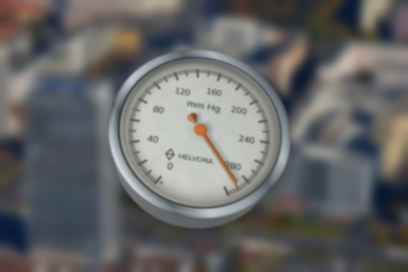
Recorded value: 290; mmHg
